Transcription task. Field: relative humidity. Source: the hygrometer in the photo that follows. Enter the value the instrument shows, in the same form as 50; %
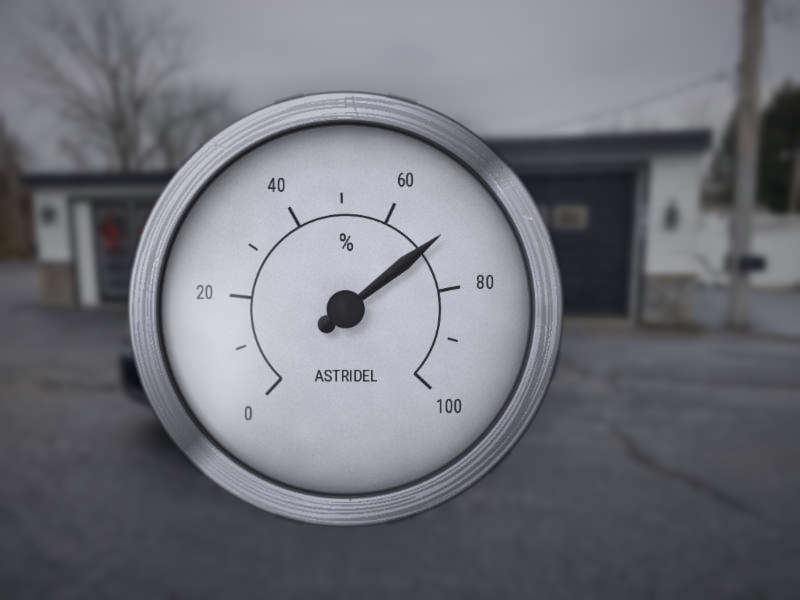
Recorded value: 70; %
